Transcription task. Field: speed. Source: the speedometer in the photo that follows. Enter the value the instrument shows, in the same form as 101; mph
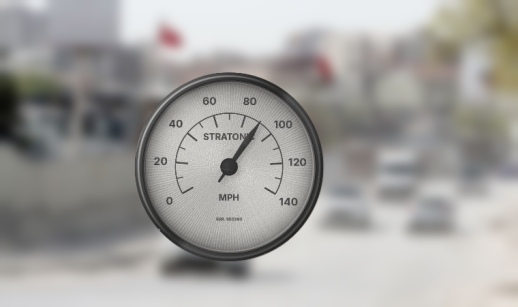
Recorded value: 90; mph
